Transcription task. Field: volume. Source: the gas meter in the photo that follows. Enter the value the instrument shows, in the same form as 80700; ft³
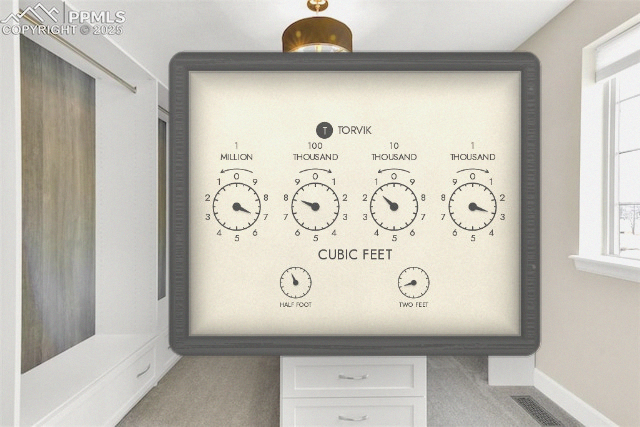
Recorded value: 681300; ft³
